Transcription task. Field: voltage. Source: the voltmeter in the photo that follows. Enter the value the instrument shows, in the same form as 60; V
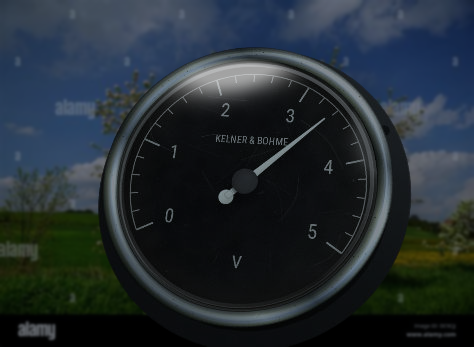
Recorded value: 3.4; V
